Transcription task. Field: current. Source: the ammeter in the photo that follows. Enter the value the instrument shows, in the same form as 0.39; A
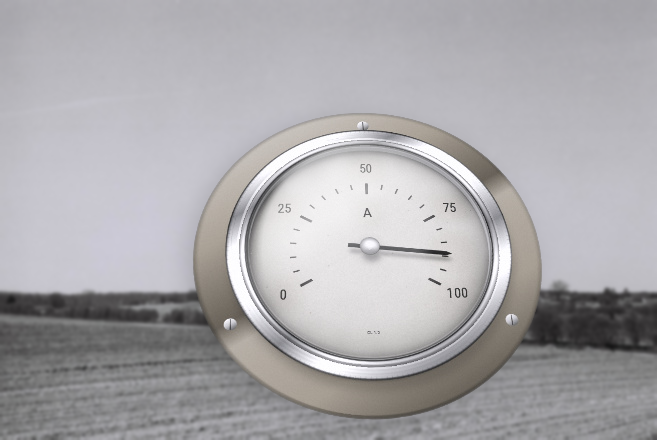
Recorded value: 90; A
